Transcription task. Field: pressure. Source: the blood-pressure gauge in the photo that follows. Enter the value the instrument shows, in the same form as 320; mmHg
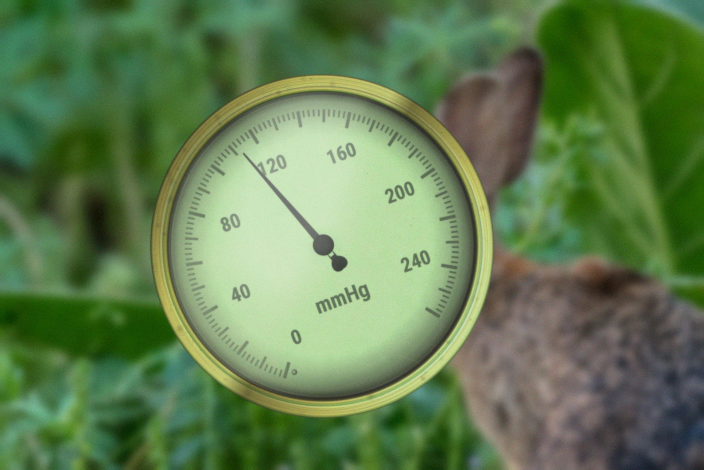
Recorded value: 112; mmHg
